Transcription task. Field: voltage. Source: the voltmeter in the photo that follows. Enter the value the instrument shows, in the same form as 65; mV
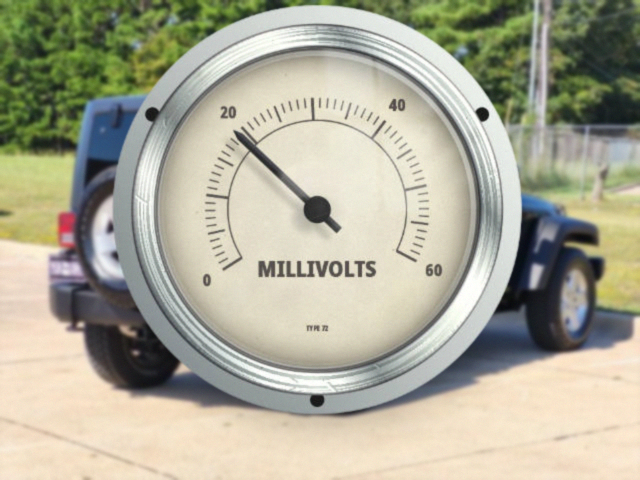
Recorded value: 19; mV
